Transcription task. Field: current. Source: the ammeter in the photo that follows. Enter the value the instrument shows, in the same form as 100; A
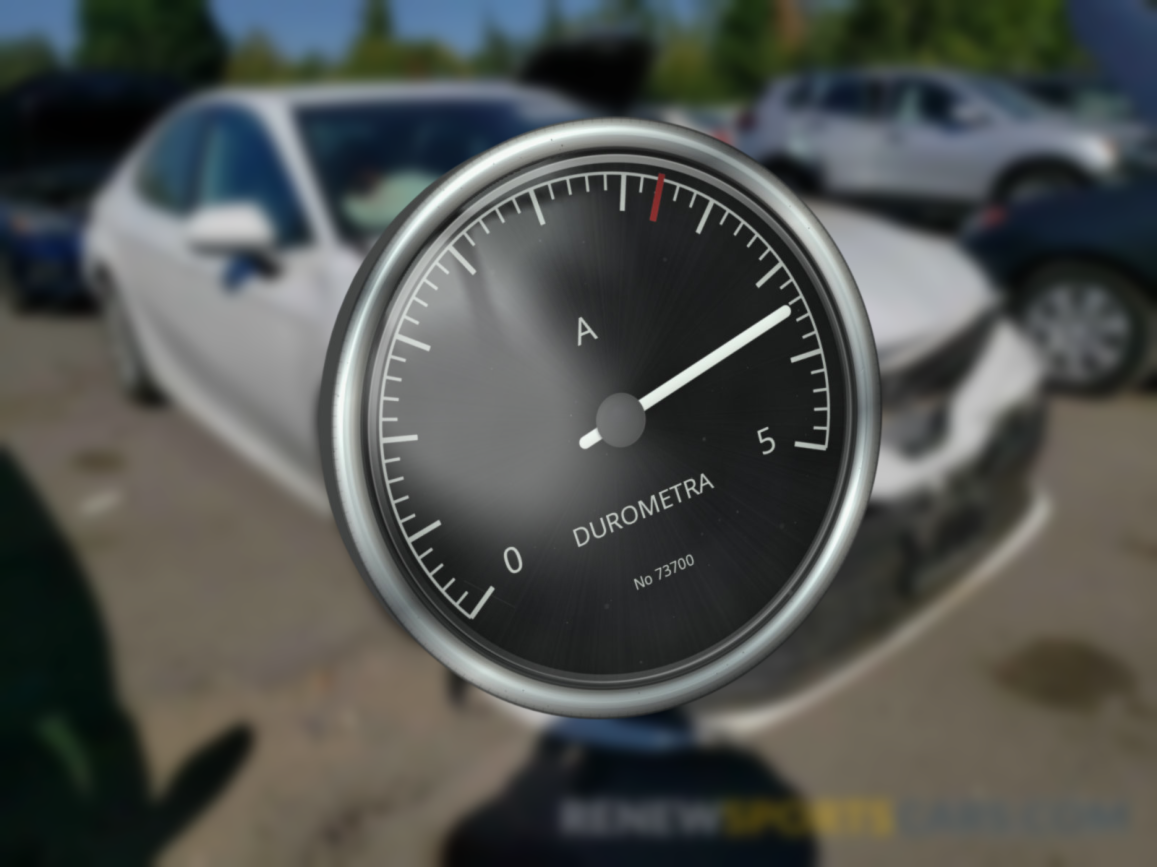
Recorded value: 4.2; A
